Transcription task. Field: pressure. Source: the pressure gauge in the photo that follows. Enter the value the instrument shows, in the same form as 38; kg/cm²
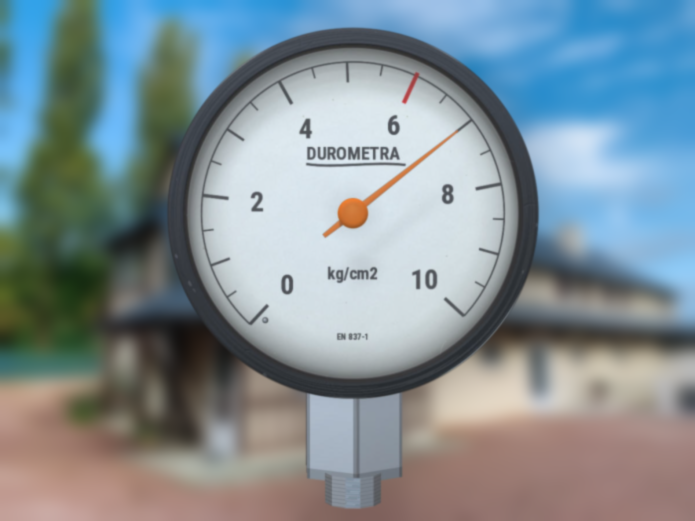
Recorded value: 7; kg/cm²
